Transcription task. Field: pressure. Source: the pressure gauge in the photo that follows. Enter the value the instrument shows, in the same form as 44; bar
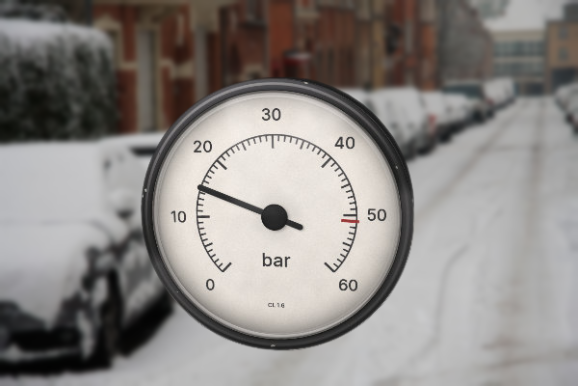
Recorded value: 15; bar
